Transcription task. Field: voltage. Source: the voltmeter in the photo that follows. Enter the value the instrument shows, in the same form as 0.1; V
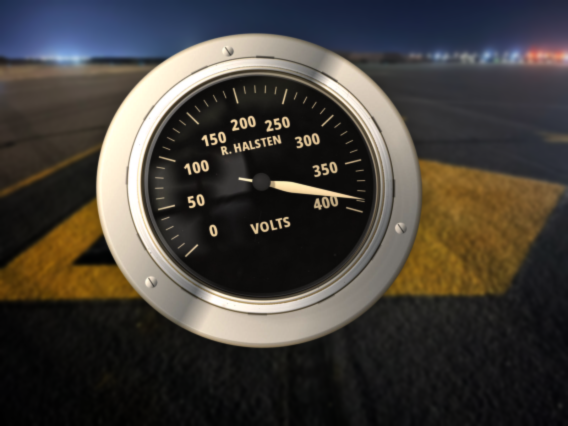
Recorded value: 390; V
